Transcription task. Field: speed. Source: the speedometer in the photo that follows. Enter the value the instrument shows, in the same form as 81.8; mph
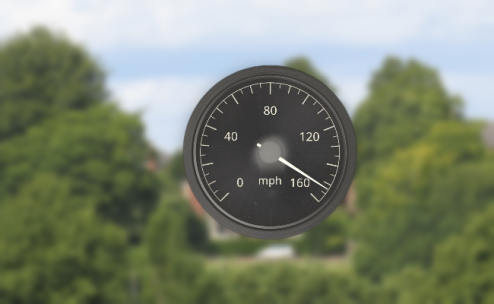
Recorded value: 152.5; mph
